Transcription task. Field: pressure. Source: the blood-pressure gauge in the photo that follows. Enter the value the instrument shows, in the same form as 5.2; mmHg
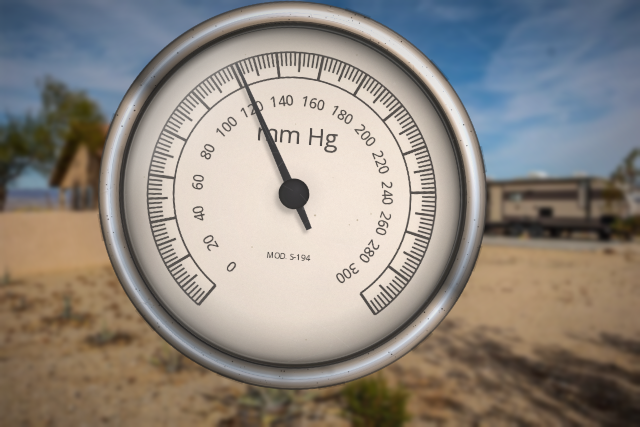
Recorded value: 122; mmHg
